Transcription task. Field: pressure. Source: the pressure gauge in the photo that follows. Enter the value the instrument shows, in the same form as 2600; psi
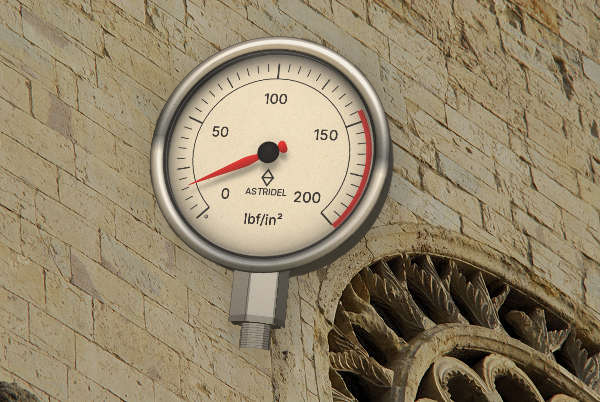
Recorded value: 15; psi
